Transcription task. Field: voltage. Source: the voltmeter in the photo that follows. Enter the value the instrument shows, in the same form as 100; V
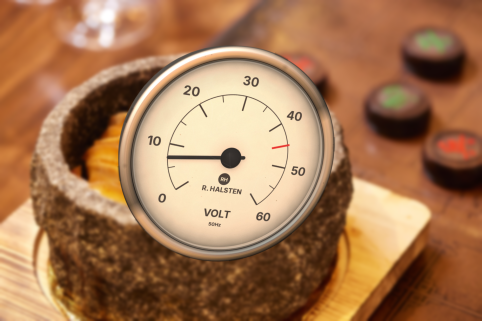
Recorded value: 7.5; V
